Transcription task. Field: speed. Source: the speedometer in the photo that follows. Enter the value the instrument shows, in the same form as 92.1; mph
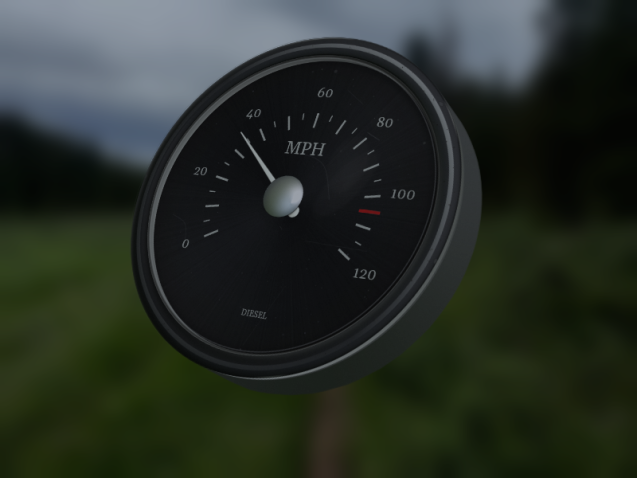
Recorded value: 35; mph
